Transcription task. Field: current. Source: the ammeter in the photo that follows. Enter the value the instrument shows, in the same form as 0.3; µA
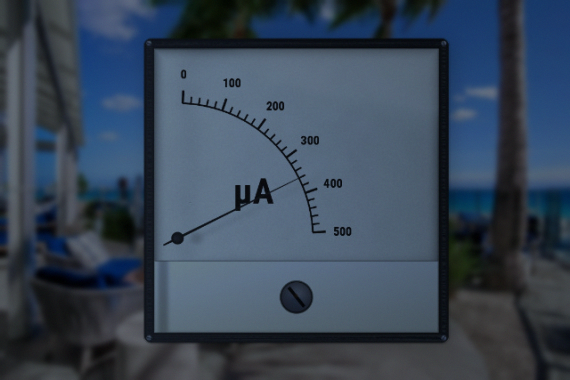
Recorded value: 360; µA
